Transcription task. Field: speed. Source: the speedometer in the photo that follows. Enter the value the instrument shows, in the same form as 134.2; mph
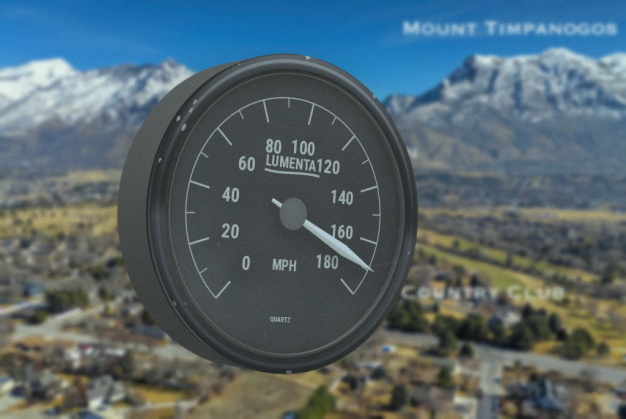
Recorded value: 170; mph
